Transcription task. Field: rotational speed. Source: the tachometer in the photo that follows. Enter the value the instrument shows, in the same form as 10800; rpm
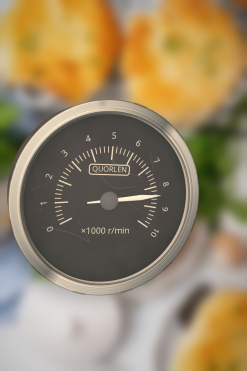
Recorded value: 8400; rpm
